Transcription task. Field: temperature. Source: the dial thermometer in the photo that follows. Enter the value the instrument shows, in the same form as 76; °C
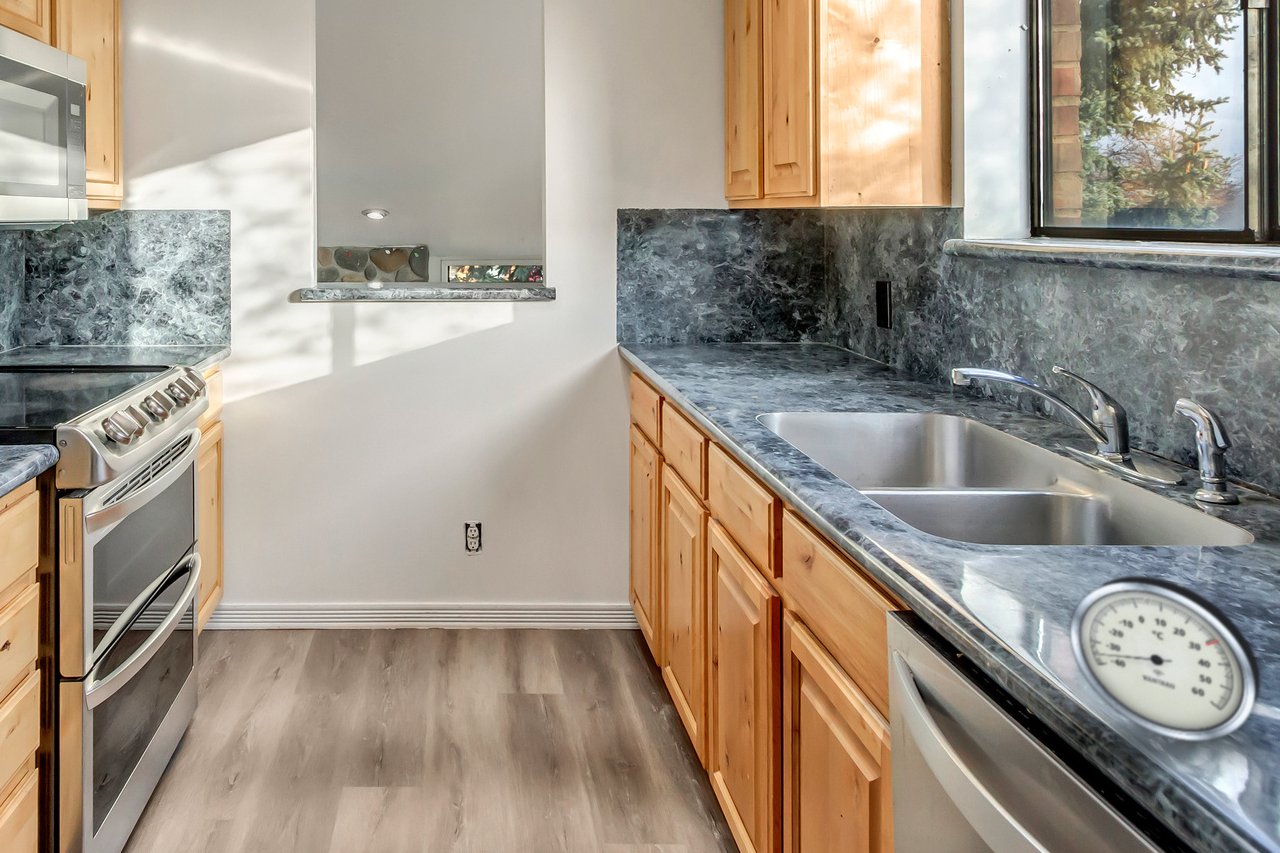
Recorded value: -35; °C
